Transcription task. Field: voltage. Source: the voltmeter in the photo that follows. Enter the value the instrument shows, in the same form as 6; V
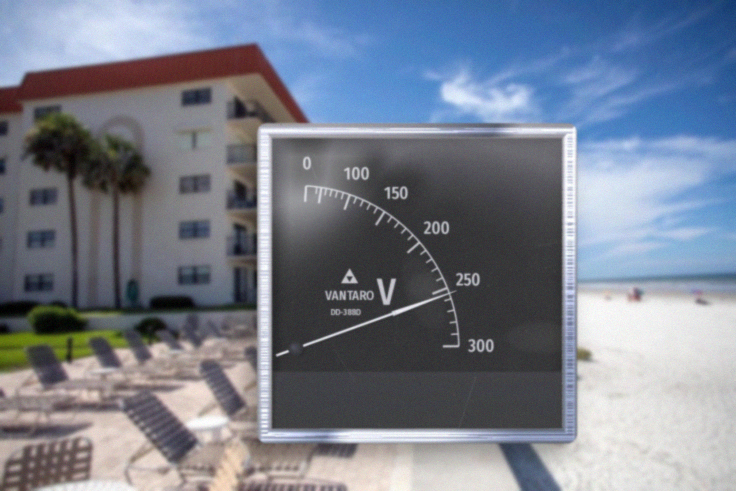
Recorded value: 255; V
